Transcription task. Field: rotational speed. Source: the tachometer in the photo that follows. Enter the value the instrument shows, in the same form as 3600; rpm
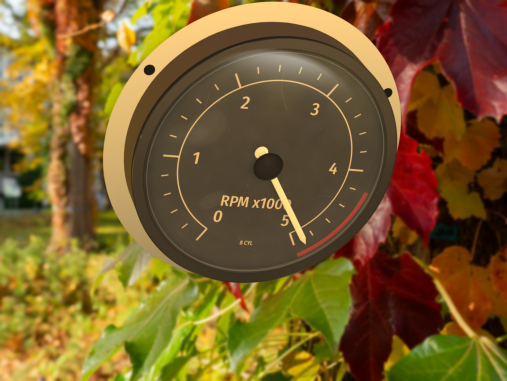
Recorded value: 4900; rpm
